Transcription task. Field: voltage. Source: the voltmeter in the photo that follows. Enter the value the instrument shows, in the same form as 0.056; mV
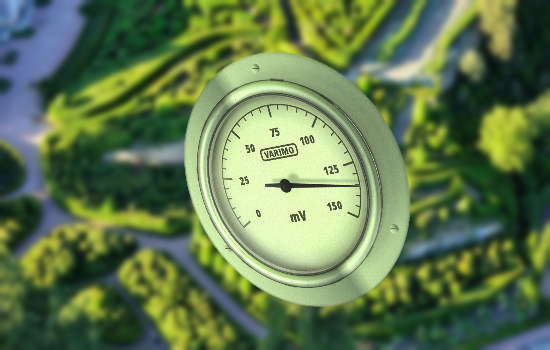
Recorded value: 135; mV
